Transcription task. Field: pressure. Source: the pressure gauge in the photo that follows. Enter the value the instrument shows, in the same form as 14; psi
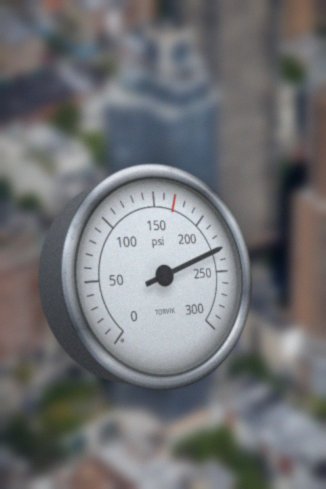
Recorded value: 230; psi
